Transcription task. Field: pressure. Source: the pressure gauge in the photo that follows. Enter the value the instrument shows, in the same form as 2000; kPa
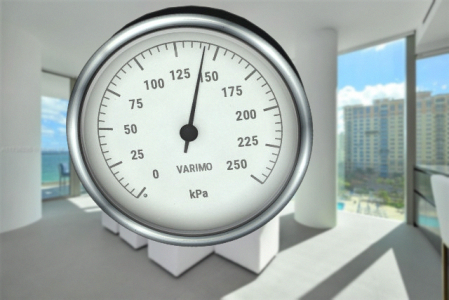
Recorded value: 142.5; kPa
